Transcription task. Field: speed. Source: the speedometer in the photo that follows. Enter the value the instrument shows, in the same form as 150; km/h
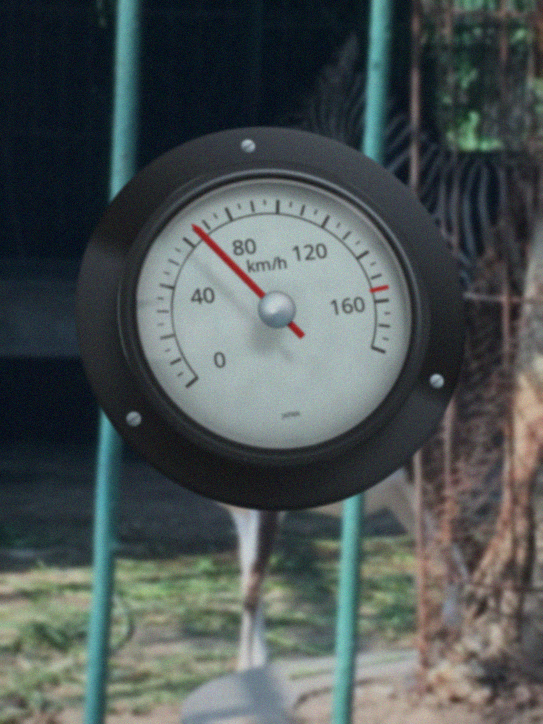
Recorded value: 65; km/h
